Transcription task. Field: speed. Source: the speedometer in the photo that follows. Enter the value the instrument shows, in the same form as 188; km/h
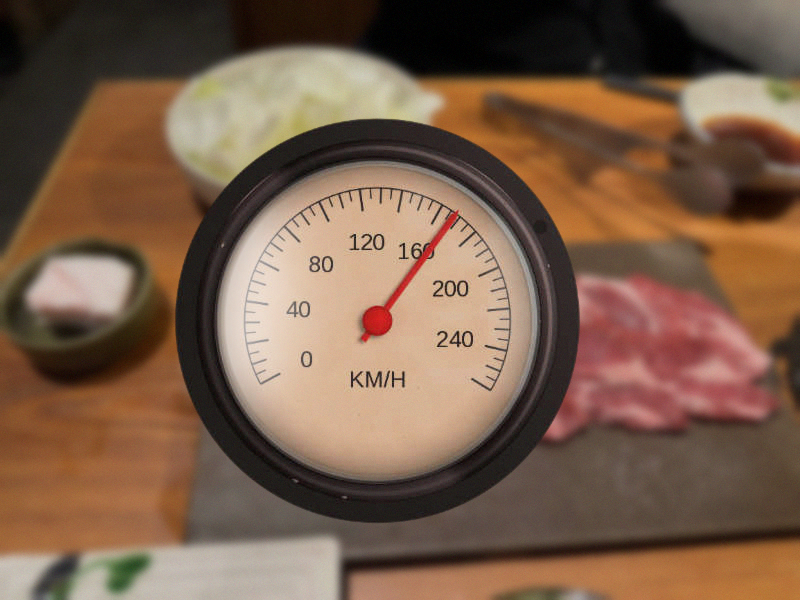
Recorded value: 167.5; km/h
